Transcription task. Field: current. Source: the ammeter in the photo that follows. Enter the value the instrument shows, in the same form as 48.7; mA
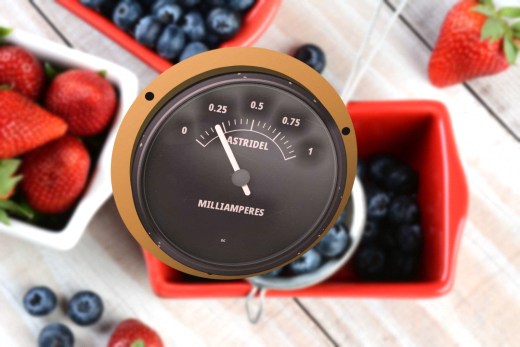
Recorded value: 0.2; mA
